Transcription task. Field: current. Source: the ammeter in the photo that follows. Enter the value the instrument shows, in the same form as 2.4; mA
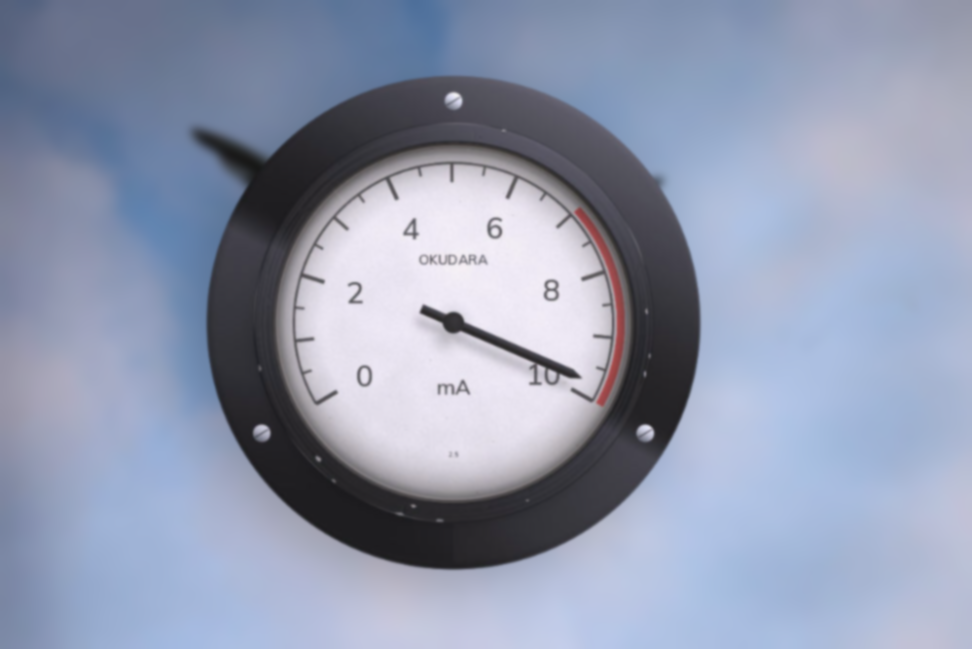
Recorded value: 9.75; mA
